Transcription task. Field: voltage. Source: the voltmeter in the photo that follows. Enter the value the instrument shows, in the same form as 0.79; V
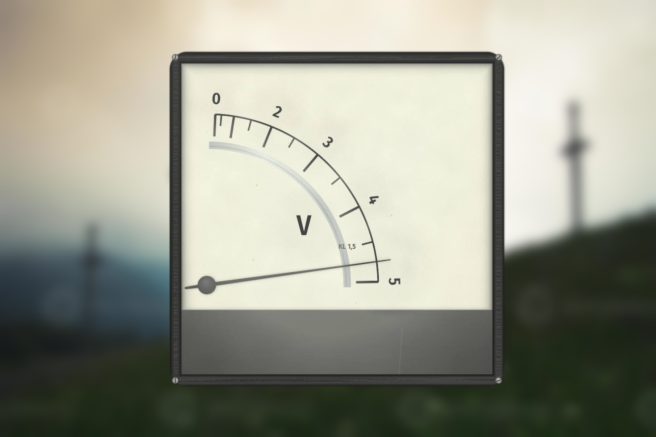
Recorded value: 4.75; V
